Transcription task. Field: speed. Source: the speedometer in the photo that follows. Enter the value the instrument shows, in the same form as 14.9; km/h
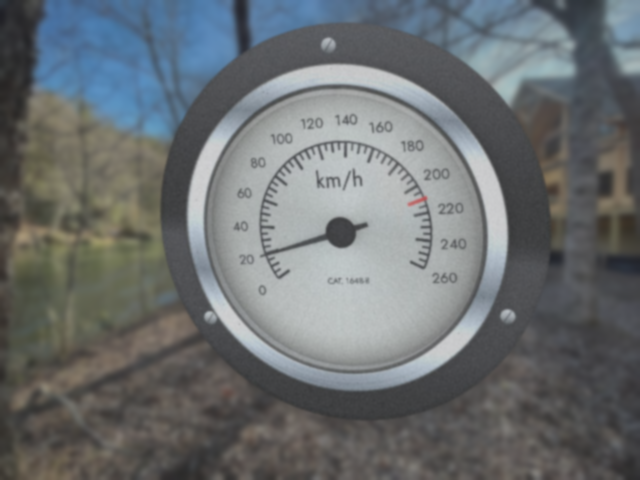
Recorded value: 20; km/h
